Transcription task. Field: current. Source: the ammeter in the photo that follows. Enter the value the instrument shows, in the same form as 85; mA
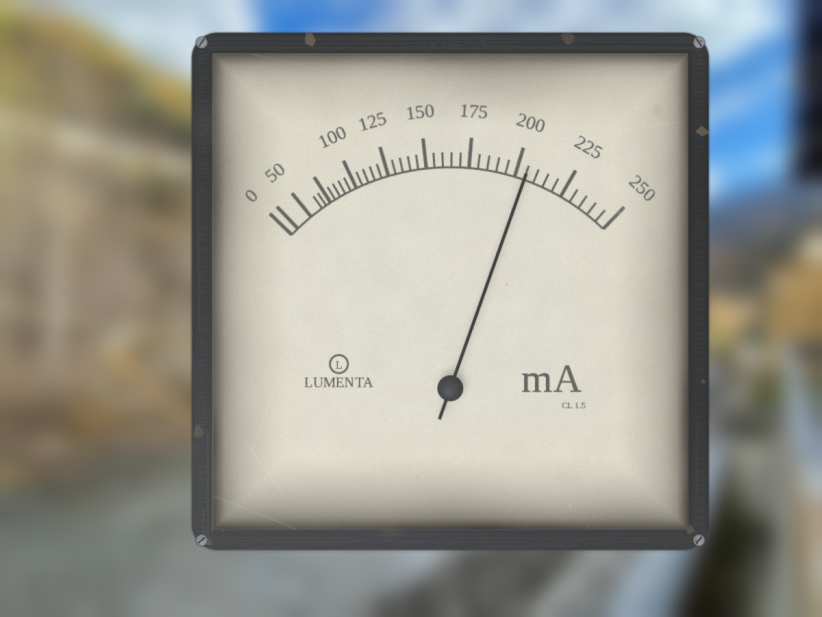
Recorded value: 205; mA
